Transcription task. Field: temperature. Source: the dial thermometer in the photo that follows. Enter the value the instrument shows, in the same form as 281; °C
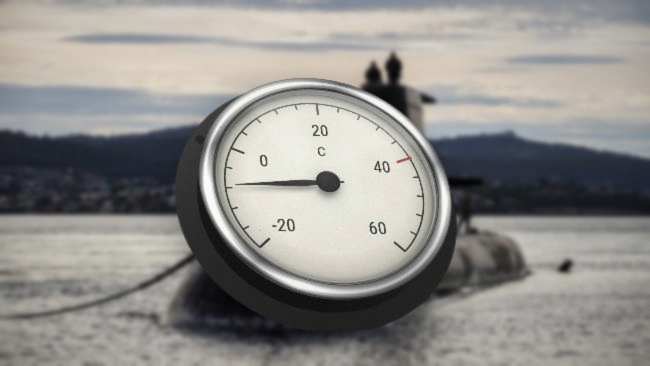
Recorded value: -8; °C
